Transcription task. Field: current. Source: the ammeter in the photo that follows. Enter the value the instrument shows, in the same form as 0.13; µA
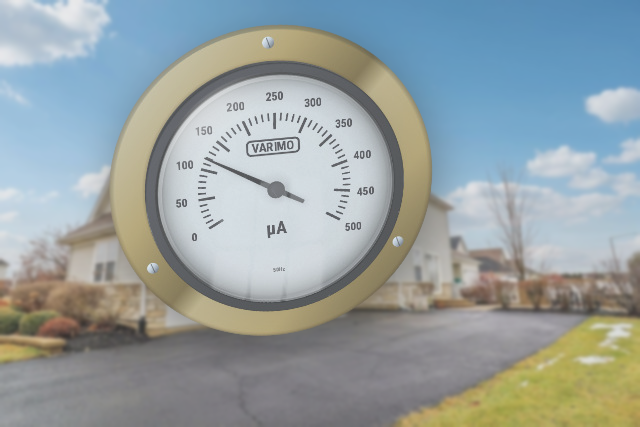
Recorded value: 120; µA
